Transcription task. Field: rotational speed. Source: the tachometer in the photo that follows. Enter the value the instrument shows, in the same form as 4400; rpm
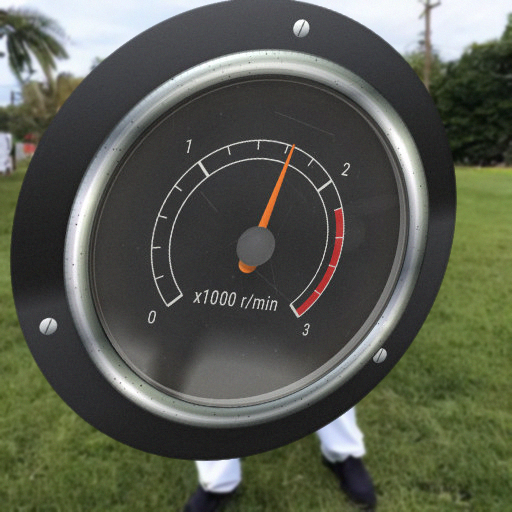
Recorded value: 1600; rpm
